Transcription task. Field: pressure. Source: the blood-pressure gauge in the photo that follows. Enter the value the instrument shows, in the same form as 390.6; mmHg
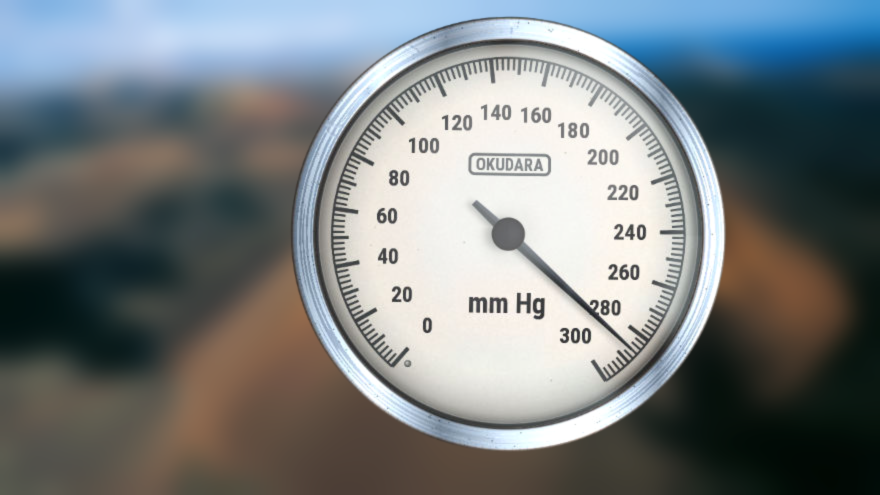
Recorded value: 286; mmHg
